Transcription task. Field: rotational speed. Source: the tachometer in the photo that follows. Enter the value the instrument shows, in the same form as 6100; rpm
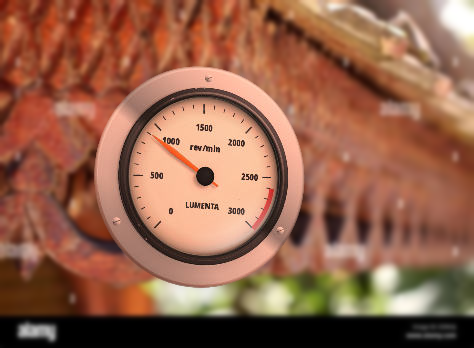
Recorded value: 900; rpm
